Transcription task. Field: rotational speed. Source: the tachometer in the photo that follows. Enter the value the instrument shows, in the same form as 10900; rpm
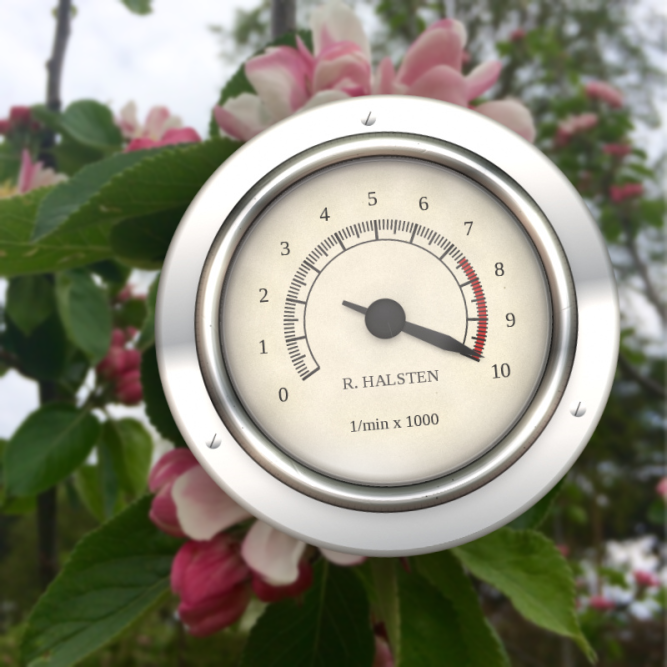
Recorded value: 9900; rpm
